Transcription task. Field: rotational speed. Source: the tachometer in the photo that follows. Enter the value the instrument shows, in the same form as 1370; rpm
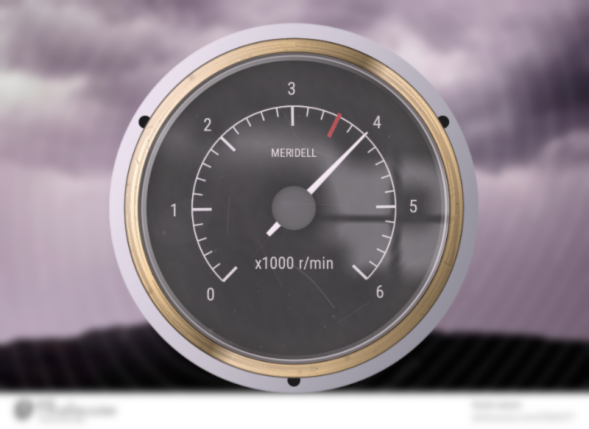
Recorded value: 4000; rpm
